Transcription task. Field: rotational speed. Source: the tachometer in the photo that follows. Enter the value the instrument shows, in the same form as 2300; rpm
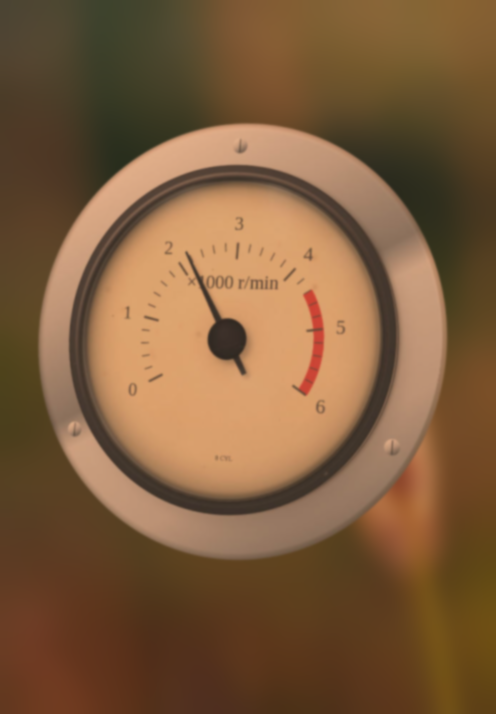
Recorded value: 2200; rpm
